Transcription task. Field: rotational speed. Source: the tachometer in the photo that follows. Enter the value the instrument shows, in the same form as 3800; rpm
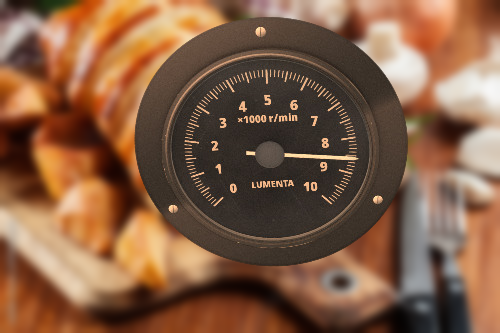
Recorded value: 8500; rpm
